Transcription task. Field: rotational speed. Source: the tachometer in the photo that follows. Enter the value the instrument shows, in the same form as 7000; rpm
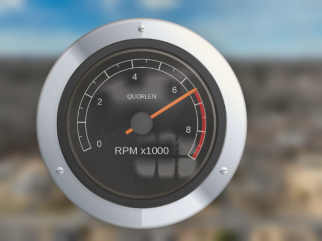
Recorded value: 6500; rpm
